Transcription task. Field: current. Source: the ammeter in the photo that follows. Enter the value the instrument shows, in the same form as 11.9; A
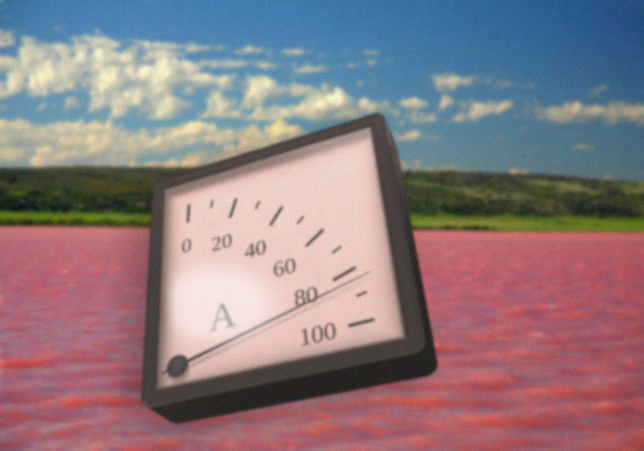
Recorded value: 85; A
